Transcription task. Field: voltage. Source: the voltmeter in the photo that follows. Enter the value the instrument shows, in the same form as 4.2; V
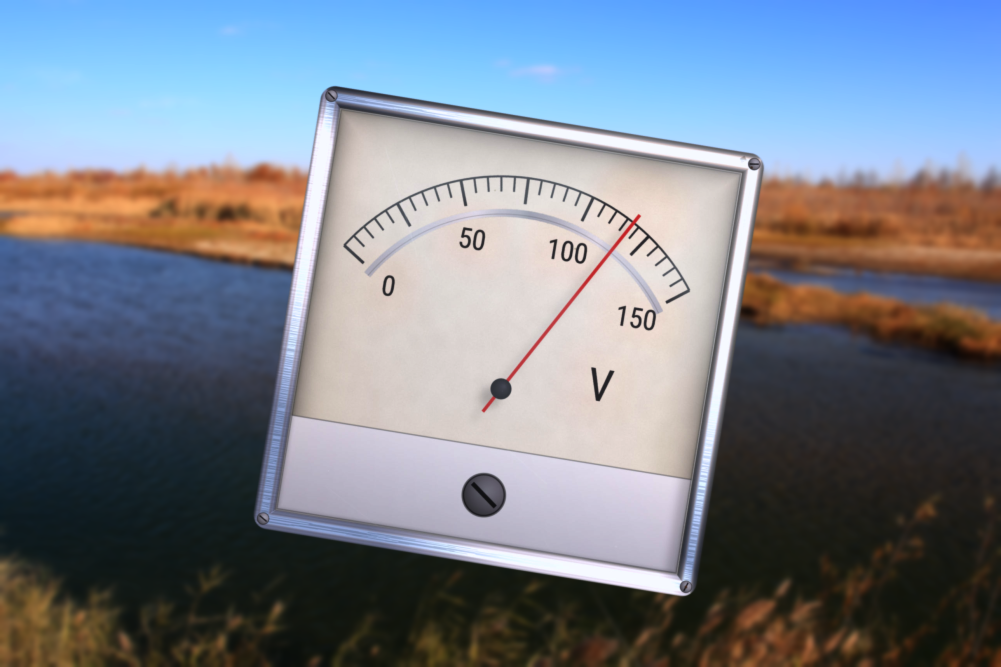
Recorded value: 117.5; V
